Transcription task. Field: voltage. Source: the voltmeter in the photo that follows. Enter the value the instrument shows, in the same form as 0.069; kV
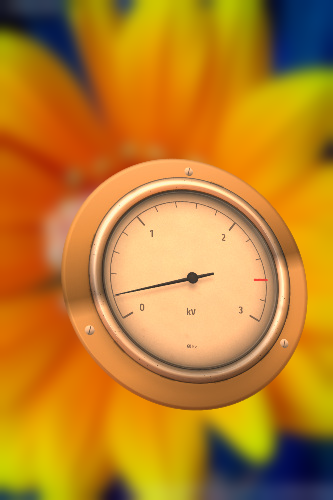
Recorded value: 0.2; kV
